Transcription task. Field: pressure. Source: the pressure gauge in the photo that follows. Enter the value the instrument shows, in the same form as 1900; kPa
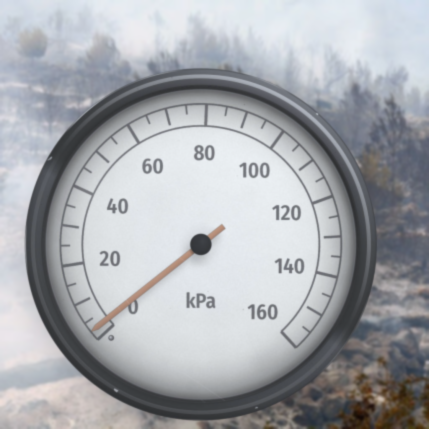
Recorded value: 2.5; kPa
